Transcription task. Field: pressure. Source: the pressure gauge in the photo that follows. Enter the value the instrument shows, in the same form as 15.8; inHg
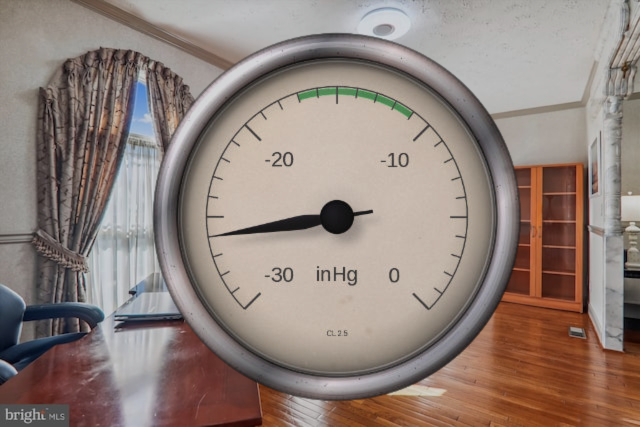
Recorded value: -26; inHg
